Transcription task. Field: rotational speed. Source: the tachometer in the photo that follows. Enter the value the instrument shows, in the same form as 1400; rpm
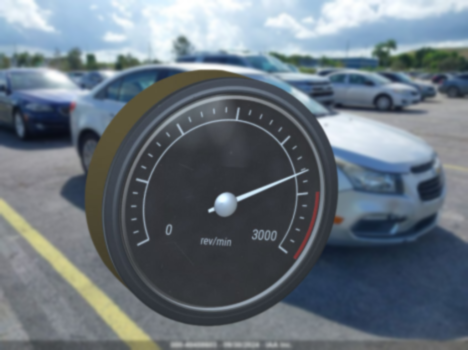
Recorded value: 2300; rpm
